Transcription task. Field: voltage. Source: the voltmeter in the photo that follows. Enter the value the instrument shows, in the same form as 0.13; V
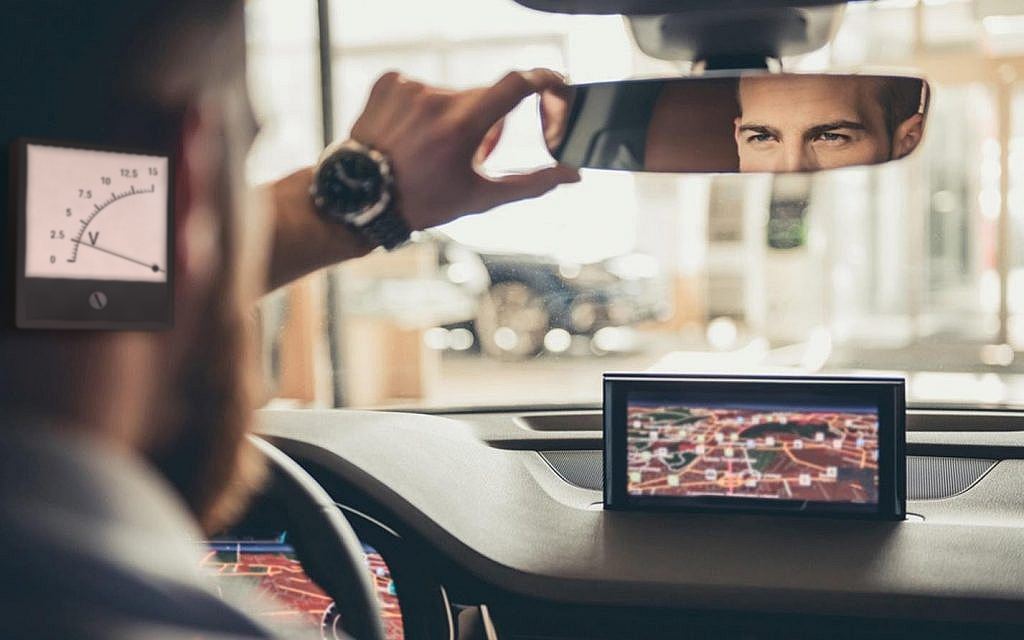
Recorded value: 2.5; V
